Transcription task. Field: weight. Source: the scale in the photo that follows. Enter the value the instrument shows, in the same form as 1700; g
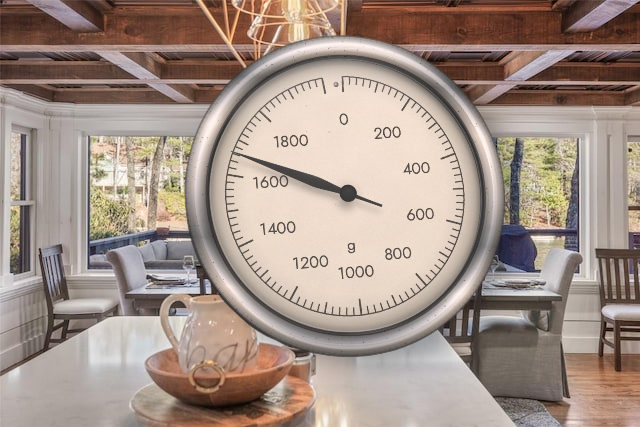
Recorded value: 1660; g
